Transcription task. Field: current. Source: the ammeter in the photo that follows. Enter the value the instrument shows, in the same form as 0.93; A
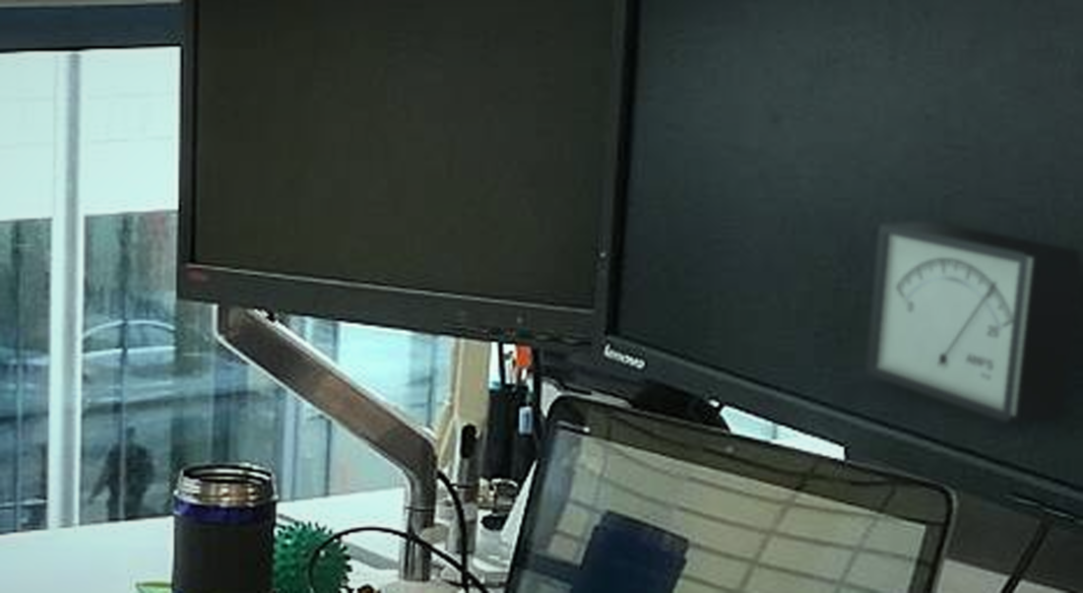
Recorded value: 20; A
